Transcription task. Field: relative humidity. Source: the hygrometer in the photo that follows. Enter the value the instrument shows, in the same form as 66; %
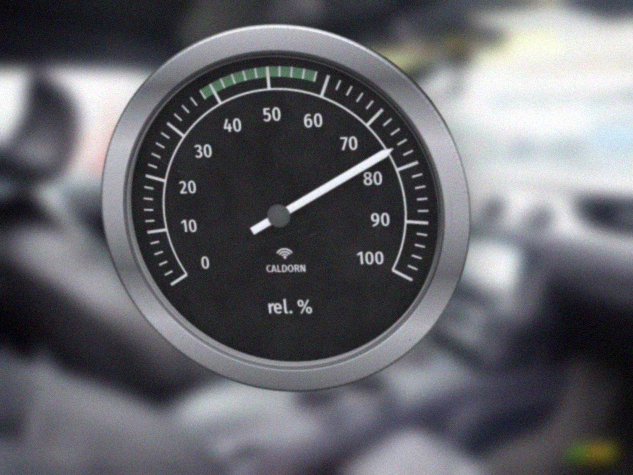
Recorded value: 76; %
